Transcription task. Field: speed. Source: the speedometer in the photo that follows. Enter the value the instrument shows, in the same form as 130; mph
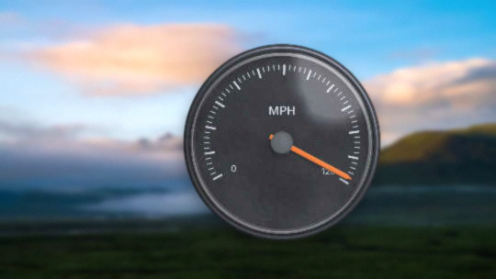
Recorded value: 118; mph
